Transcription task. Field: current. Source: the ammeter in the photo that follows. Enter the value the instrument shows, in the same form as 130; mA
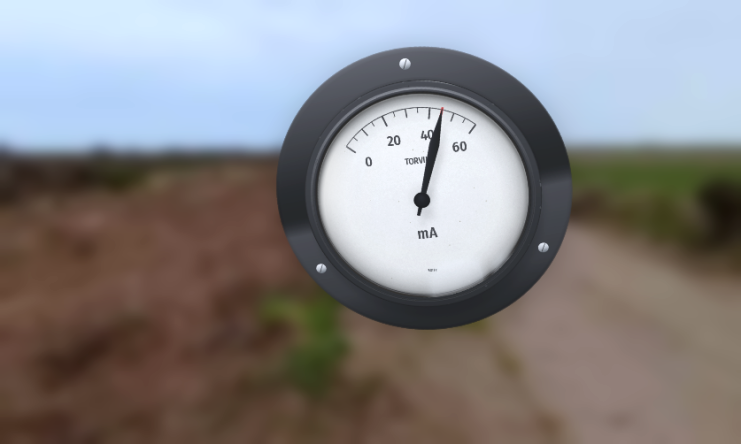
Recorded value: 45; mA
